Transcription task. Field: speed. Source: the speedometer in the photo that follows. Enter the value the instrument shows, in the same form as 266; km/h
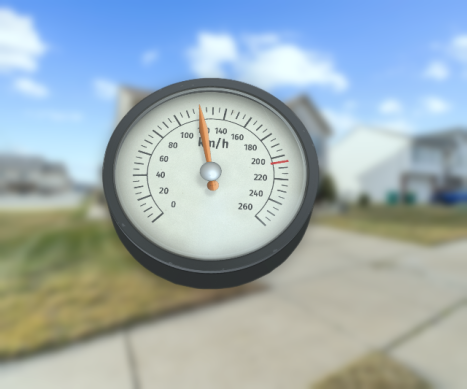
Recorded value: 120; km/h
